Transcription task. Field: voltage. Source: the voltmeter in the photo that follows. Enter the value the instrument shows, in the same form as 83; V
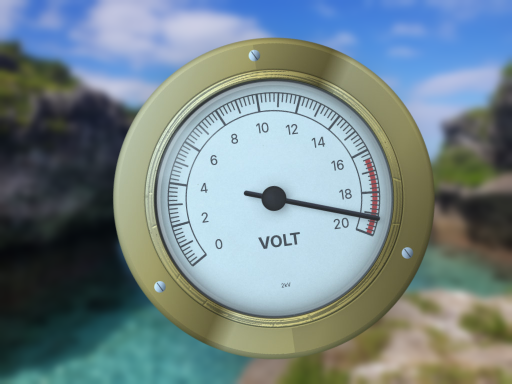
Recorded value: 19.2; V
